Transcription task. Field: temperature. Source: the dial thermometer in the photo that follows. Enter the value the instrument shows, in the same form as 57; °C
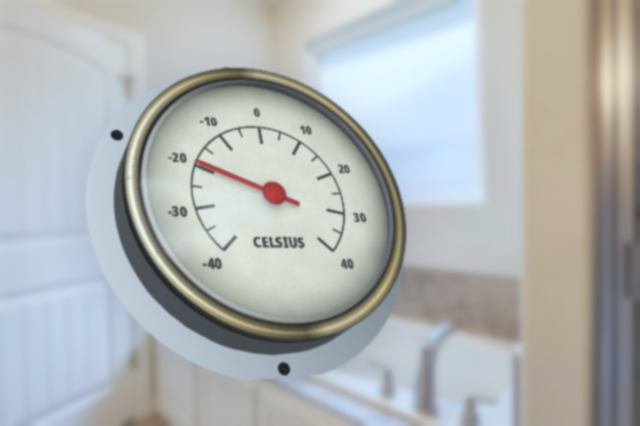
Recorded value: -20; °C
